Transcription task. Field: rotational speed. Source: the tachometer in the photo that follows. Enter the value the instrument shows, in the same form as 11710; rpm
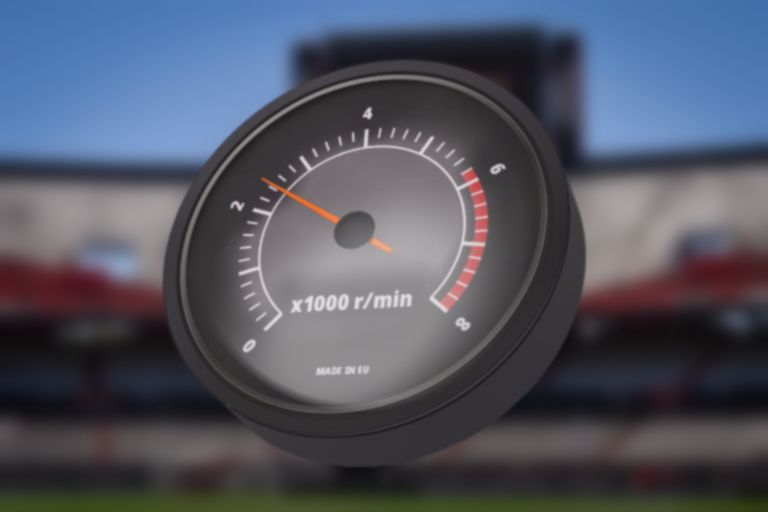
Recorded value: 2400; rpm
